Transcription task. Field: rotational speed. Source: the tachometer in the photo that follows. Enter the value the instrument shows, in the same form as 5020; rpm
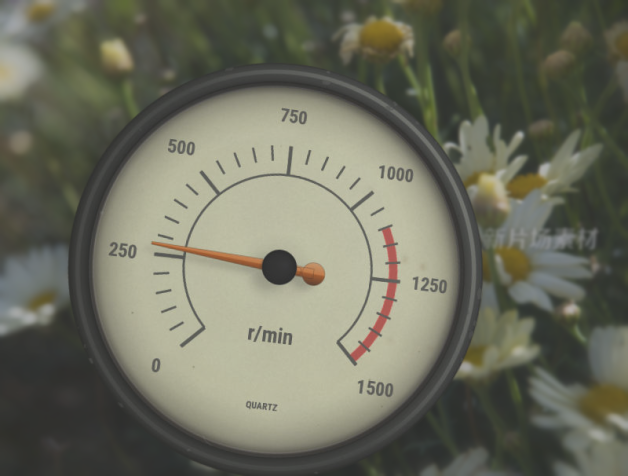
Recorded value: 275; rpm
